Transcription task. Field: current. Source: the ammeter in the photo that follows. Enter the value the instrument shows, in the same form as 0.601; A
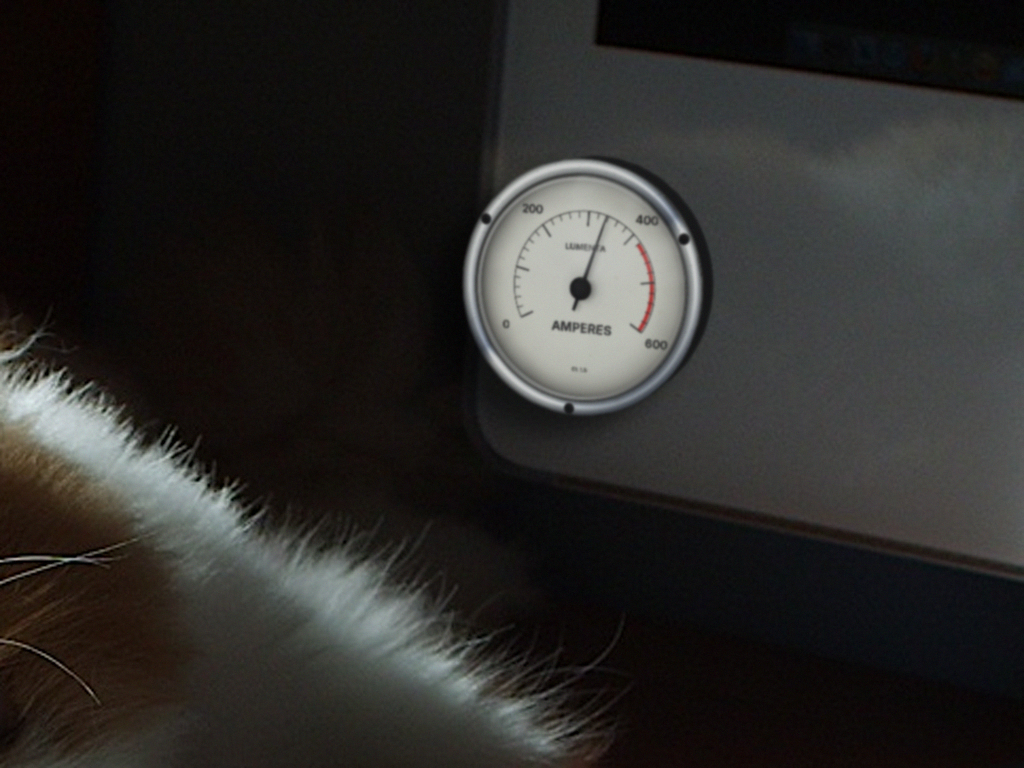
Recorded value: 340; A
